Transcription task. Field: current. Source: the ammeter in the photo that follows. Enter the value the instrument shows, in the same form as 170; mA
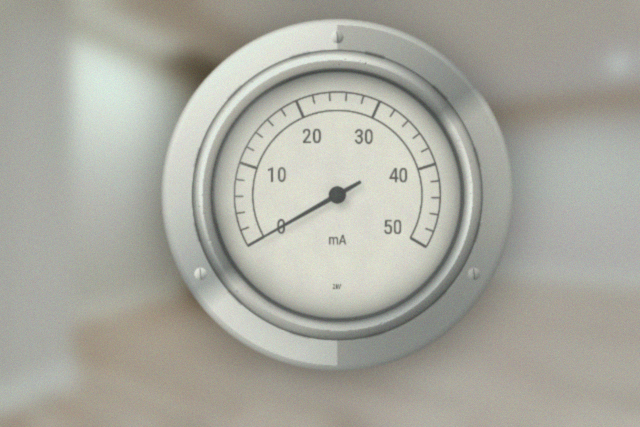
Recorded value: 0; mA
